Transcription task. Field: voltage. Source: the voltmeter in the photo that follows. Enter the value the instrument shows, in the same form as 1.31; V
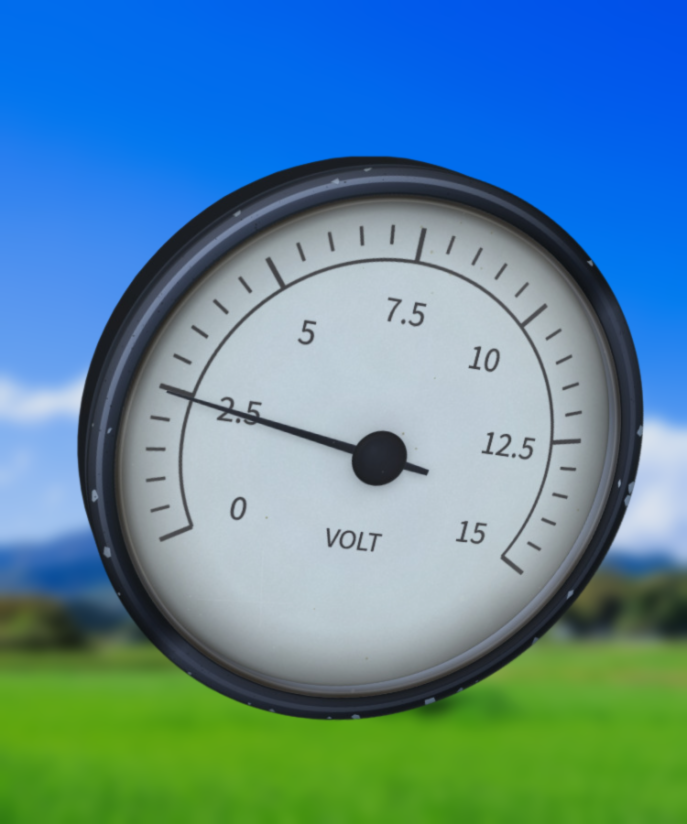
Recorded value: 2.5; V
